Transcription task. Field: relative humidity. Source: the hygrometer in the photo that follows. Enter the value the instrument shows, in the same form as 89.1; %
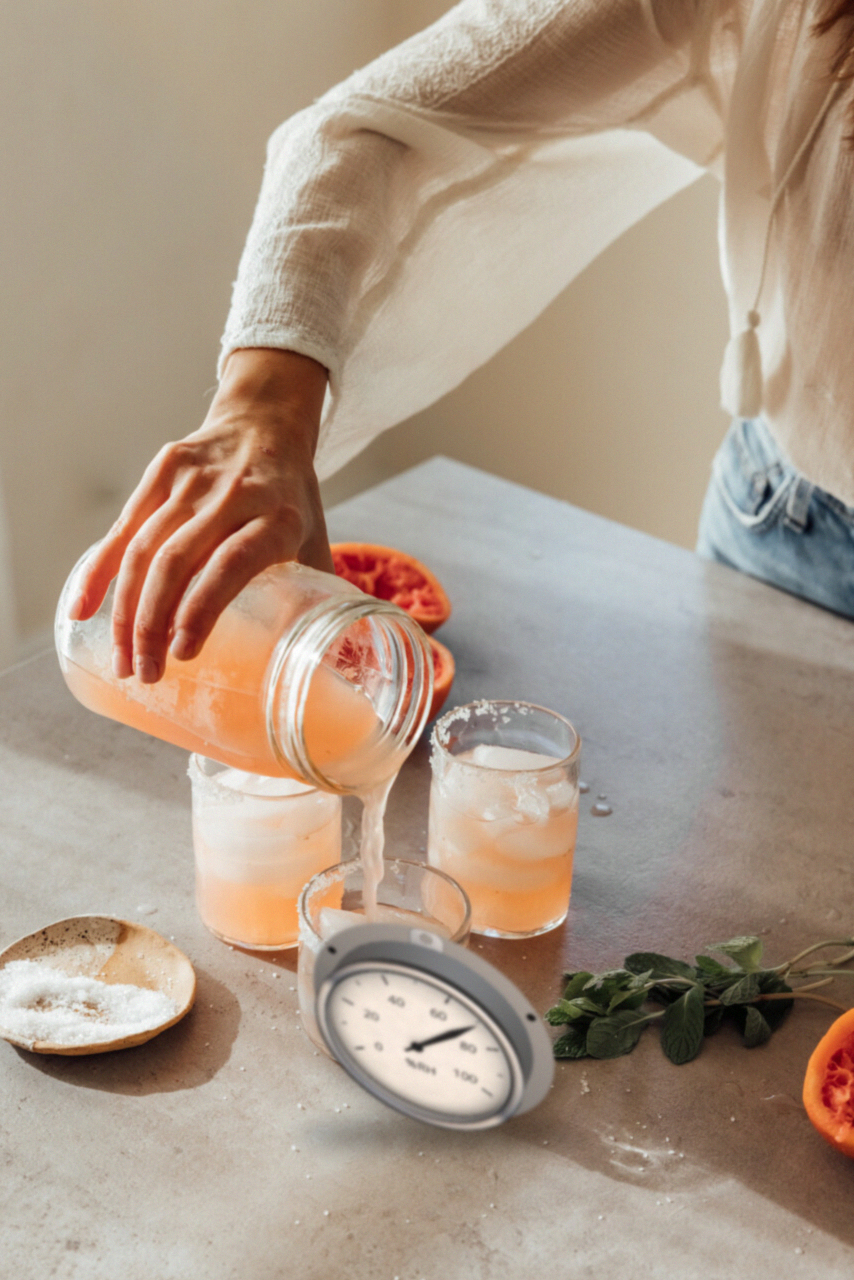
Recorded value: 70; %
